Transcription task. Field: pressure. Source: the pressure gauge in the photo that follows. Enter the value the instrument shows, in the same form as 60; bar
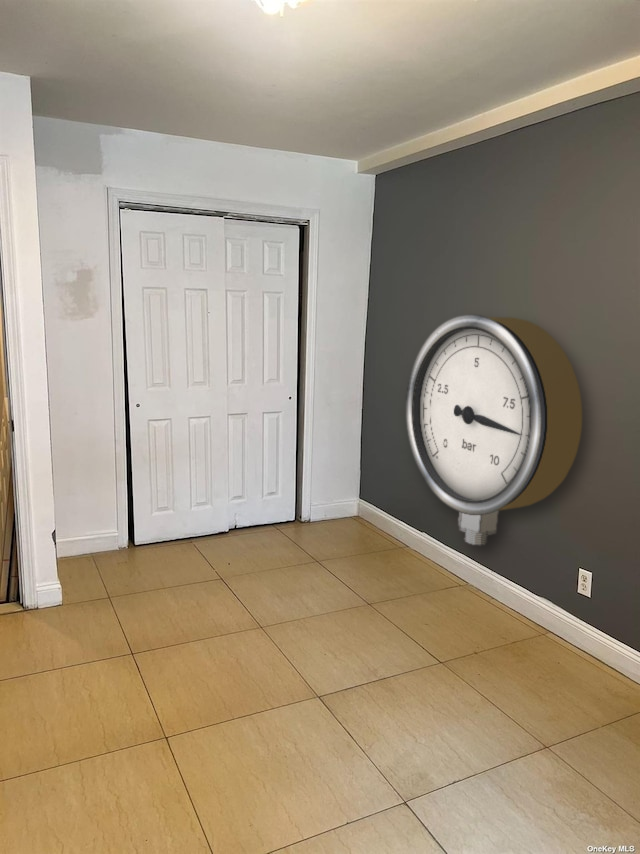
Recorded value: 8.5; bar
